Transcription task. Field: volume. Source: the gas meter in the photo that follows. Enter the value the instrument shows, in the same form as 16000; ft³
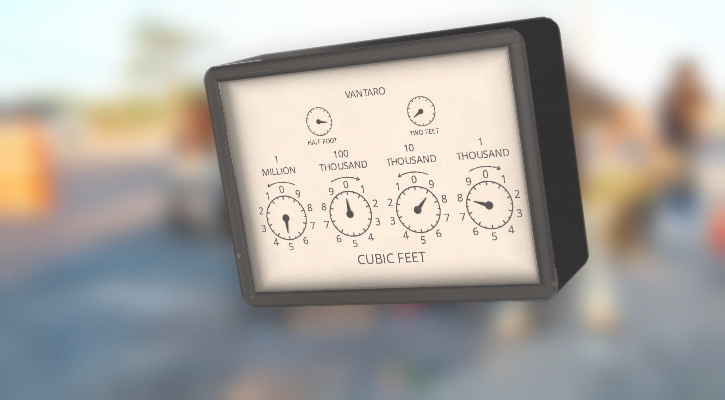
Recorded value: 498800; ft³
